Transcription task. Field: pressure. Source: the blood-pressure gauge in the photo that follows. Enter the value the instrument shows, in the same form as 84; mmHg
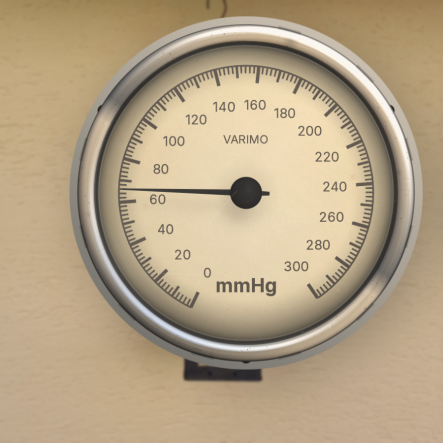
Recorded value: 66; mmHg
